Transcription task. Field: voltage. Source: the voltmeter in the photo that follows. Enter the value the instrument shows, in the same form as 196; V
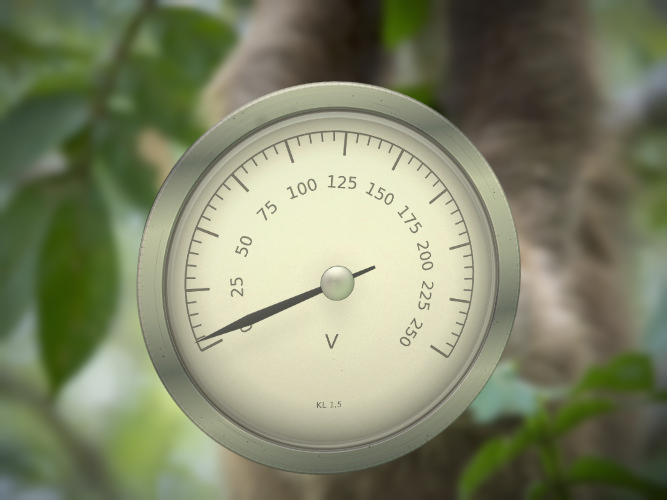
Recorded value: 5; V
